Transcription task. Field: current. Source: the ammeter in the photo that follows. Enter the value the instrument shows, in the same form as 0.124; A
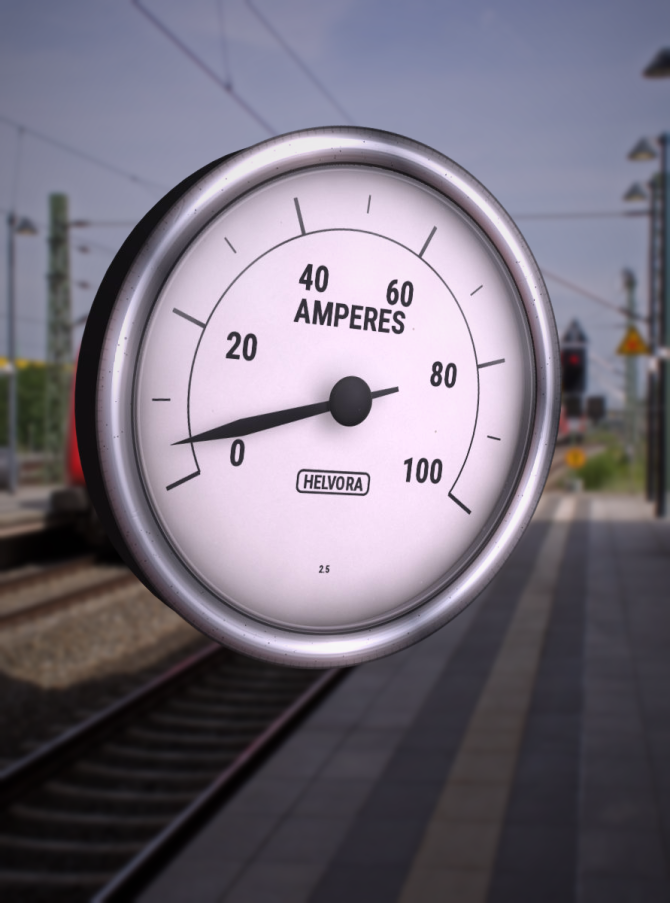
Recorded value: 5; A
